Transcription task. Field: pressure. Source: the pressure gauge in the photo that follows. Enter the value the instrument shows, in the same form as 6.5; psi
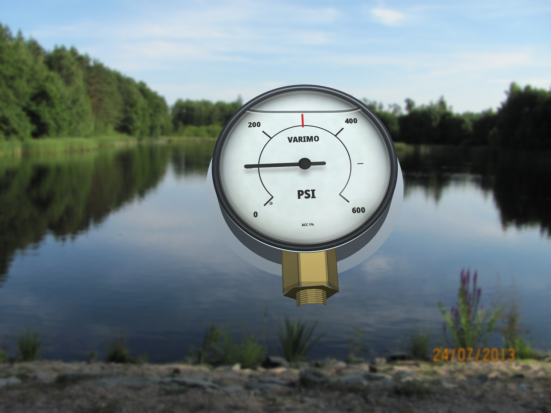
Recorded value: 100; psi
